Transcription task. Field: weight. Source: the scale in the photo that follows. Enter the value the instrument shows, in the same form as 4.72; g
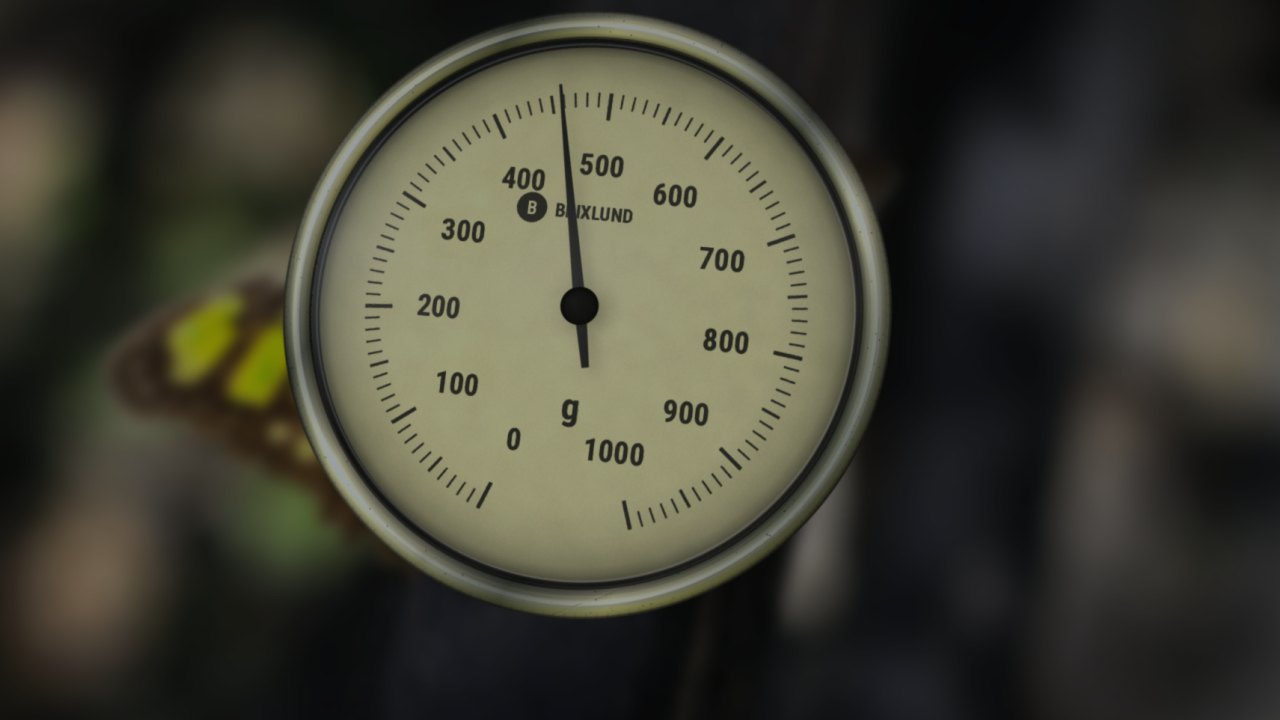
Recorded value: 460; g
